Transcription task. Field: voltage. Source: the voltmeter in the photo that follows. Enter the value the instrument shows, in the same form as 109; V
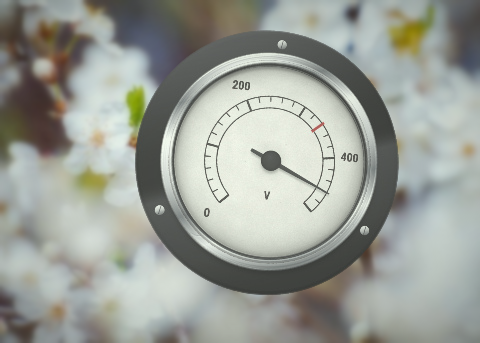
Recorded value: 460; V
